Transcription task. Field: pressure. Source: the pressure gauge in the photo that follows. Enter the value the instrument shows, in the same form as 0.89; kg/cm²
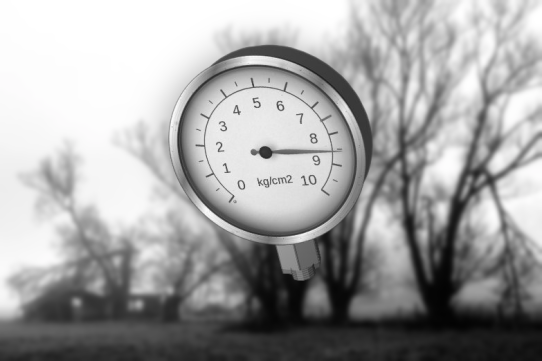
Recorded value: 8.5; kg/cm²
